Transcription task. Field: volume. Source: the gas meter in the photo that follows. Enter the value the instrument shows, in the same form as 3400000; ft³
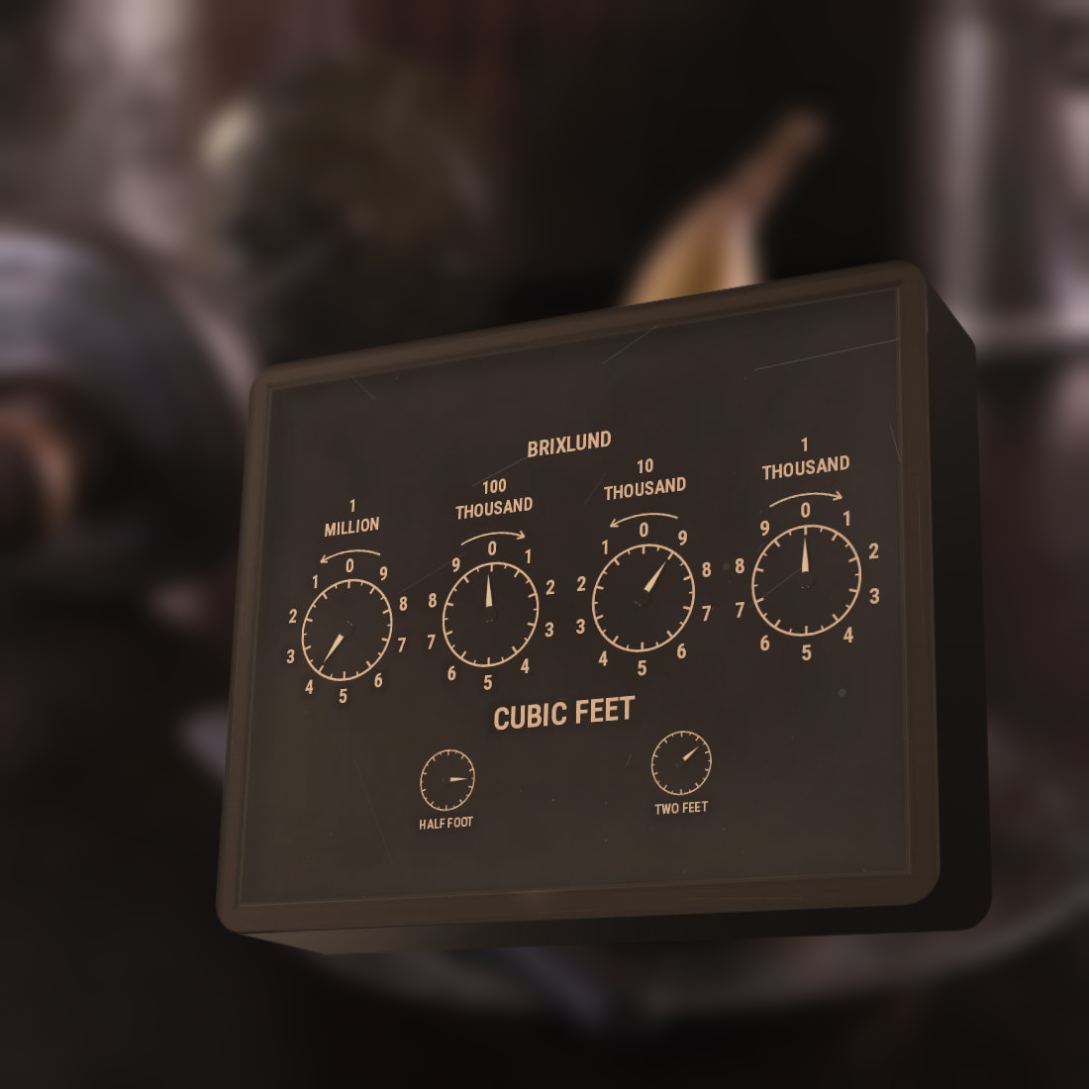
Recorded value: 399000; ft³
